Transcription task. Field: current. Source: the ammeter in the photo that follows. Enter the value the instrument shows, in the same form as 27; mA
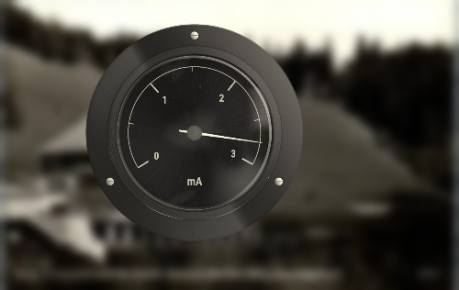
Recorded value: 2.75; mA
